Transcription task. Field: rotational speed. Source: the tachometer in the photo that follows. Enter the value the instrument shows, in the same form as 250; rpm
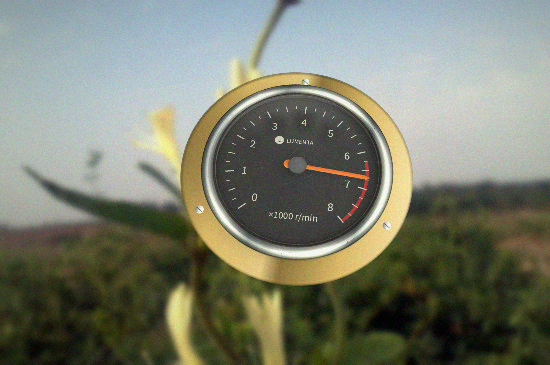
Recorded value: 6750; rpm
